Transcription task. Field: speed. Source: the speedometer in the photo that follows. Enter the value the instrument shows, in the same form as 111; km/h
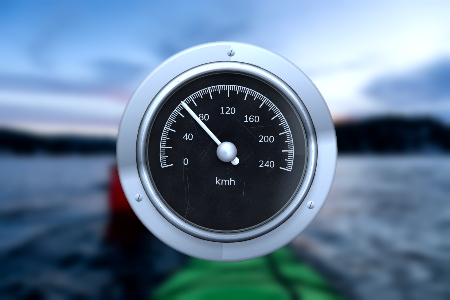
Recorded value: 70; km/h
